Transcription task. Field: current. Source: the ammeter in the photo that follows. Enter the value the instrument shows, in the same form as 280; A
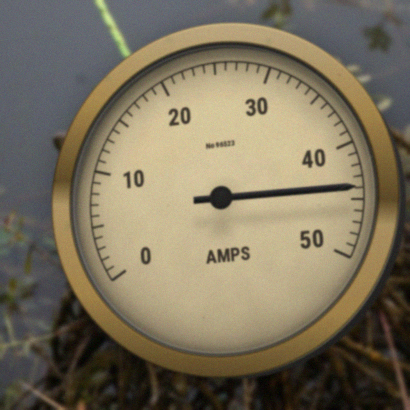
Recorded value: 44; A
